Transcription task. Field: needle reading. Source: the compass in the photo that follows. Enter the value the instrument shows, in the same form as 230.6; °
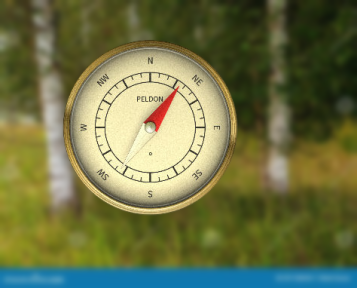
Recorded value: 35; °
